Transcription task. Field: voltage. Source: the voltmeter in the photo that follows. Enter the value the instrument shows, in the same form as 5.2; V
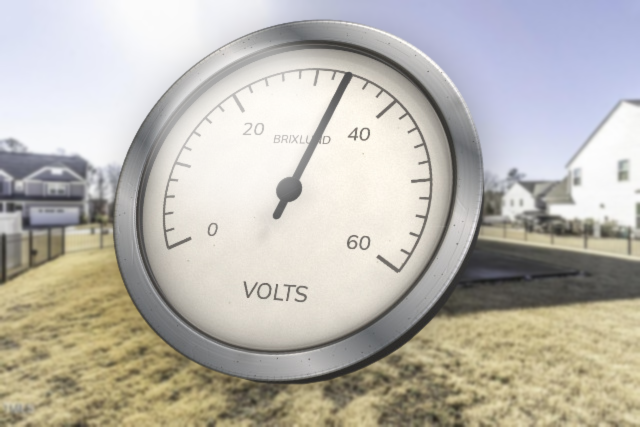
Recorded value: 34; V
